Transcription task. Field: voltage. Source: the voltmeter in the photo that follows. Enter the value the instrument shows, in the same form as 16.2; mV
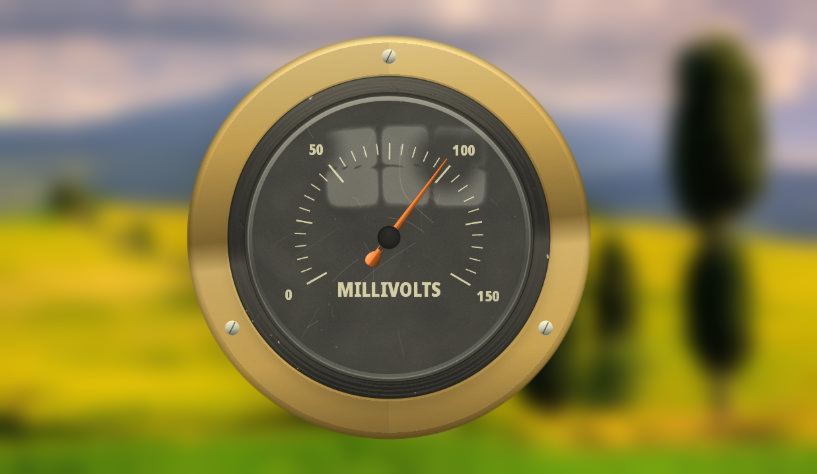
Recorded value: 97.5; mV
